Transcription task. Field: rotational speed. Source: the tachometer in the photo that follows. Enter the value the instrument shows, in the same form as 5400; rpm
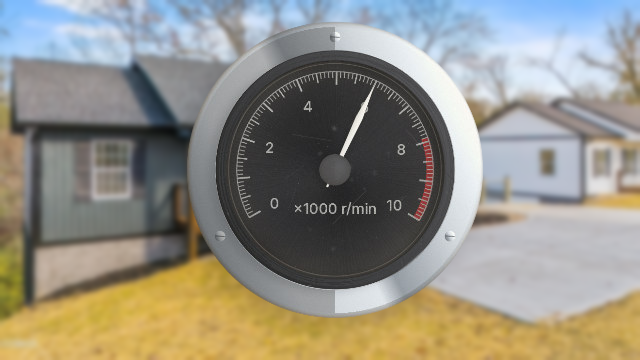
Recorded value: 6000; rpm
